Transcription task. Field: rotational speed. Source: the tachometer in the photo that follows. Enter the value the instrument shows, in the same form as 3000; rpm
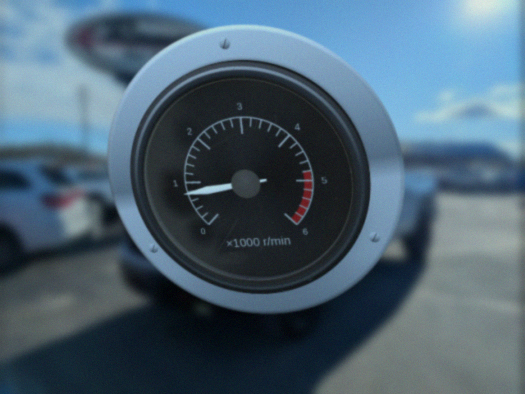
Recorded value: 800; rpm
